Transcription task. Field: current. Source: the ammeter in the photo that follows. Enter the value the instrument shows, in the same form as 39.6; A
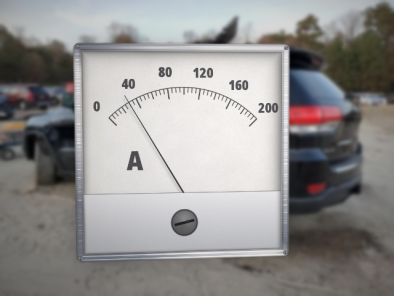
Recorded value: 30; A
